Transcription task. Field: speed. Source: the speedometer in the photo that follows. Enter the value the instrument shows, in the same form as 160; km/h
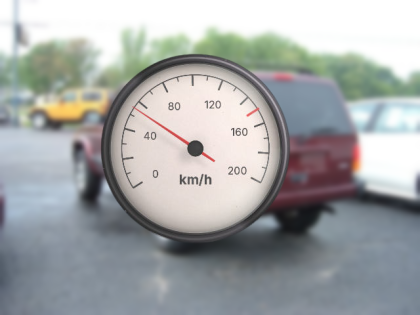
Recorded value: 55; km/h
